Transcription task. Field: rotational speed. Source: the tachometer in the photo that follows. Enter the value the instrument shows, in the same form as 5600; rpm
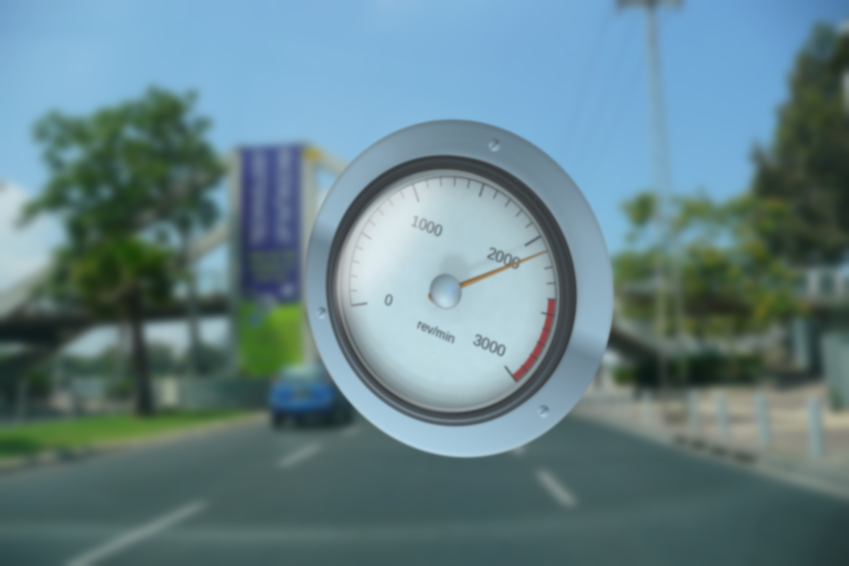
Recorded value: 2100; rpm
